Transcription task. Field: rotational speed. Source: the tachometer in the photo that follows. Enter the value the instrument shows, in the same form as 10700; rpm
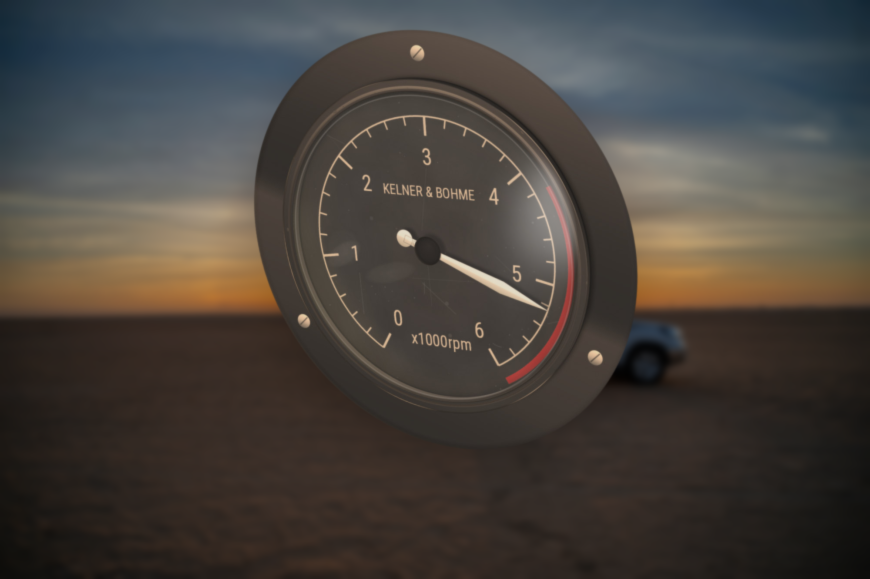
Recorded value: 5200; rpm
